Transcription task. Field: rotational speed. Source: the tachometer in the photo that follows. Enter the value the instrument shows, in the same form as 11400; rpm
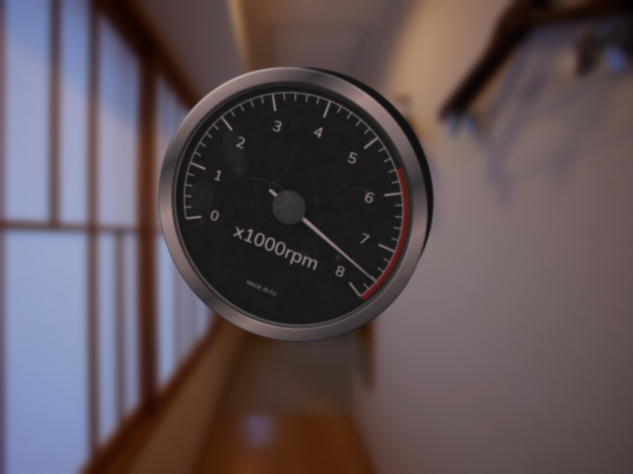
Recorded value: 7600; rpm
